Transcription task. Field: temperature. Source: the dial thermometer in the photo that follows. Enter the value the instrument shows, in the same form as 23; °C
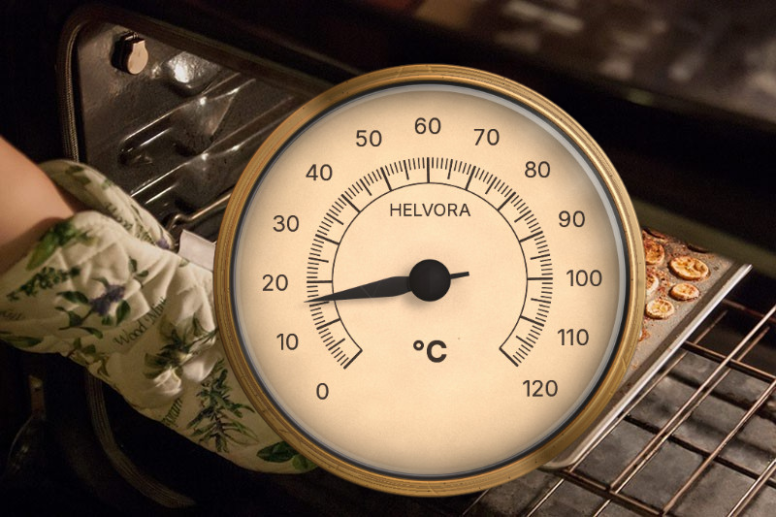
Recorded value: 16; °C
